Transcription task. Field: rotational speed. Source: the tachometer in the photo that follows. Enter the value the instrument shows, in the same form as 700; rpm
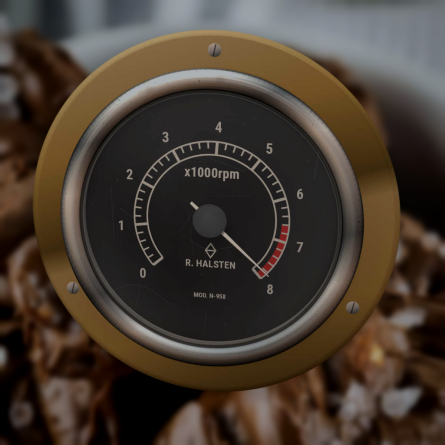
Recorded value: 7800; rpm
